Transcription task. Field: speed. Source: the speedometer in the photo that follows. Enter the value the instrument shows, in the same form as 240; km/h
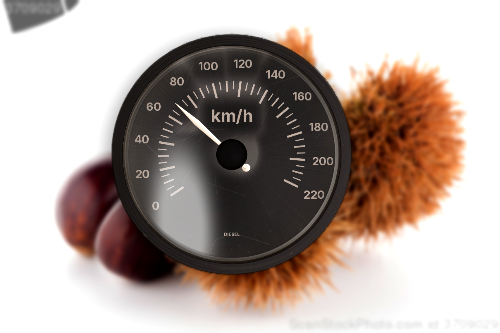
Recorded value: 70; km/h
